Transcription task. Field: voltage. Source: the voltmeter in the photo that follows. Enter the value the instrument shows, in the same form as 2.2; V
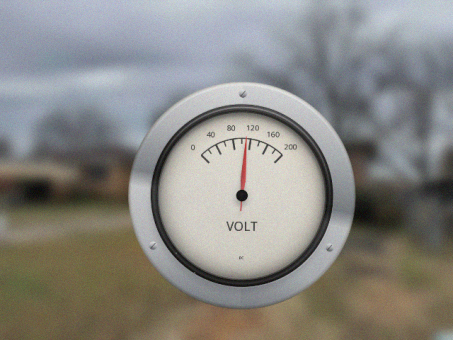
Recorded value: 110; V
